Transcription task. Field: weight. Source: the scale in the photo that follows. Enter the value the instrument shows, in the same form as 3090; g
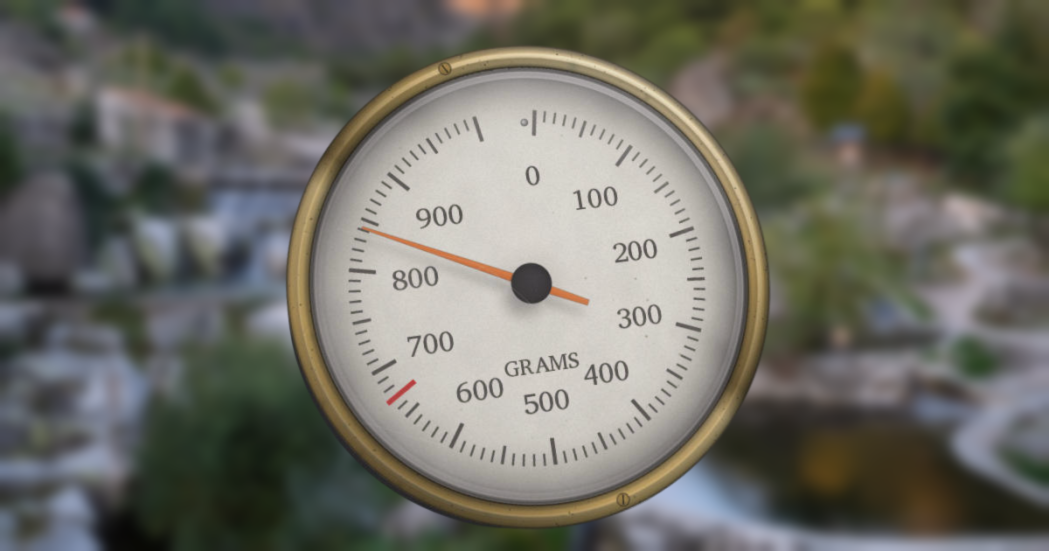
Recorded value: 840; g
